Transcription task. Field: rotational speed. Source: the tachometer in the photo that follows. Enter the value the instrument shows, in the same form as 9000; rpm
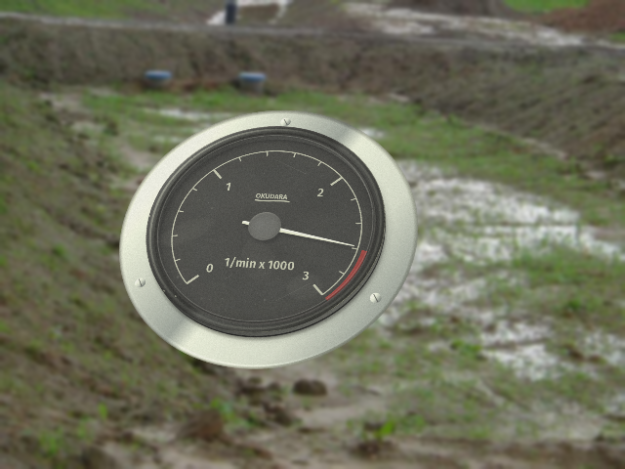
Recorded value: 2600; rpm
